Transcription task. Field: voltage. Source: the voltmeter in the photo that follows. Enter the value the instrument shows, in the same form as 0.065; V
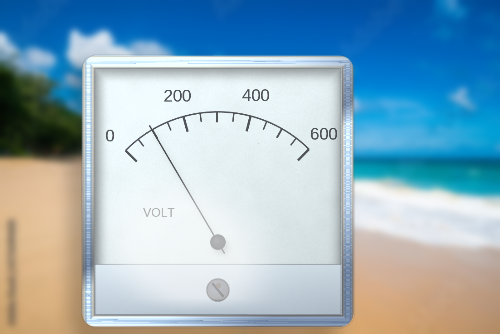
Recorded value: 100; V
